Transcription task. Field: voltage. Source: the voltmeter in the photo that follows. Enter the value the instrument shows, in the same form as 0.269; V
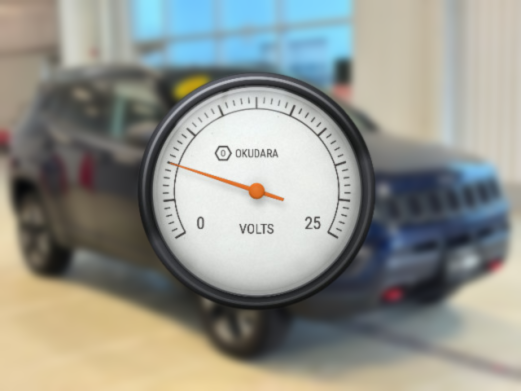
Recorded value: 5; V
